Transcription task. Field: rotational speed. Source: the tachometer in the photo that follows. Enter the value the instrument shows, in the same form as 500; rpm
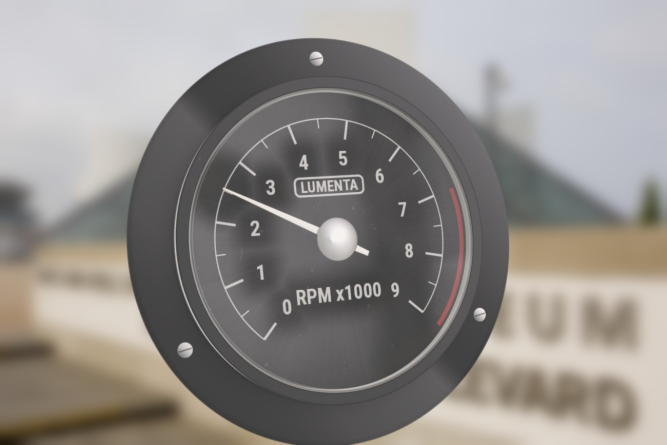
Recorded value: 2500; rpm
